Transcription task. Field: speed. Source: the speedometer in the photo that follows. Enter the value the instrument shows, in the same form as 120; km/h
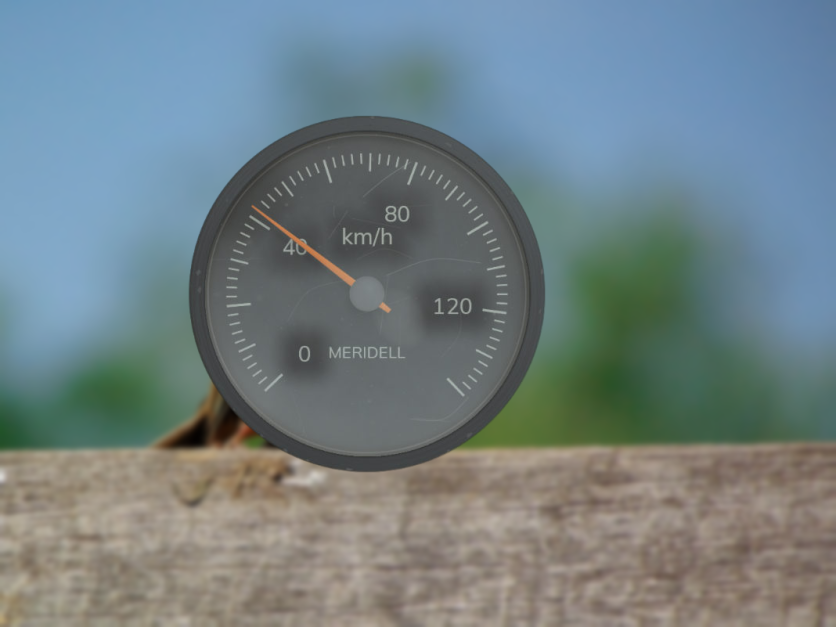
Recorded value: 42; km/h
